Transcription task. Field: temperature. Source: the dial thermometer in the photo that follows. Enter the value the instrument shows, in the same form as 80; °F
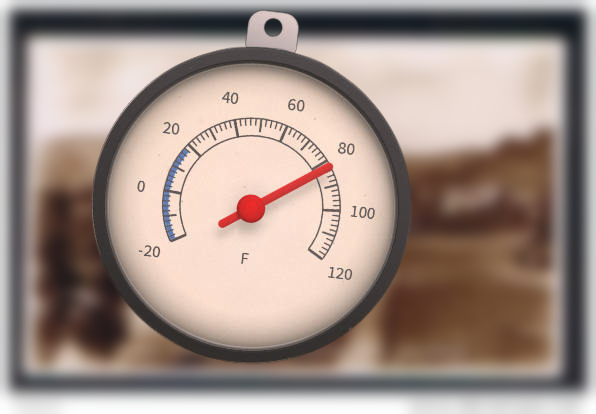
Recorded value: 82; °F
